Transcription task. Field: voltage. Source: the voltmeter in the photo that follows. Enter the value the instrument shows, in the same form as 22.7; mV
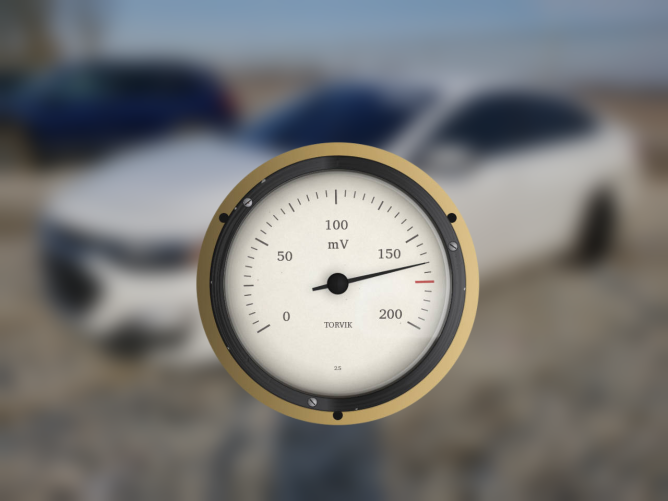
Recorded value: 165; mV
